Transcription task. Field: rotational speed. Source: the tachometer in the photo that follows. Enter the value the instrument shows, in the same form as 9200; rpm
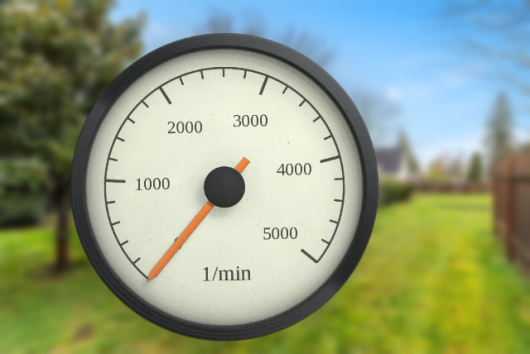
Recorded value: 0; rpm
